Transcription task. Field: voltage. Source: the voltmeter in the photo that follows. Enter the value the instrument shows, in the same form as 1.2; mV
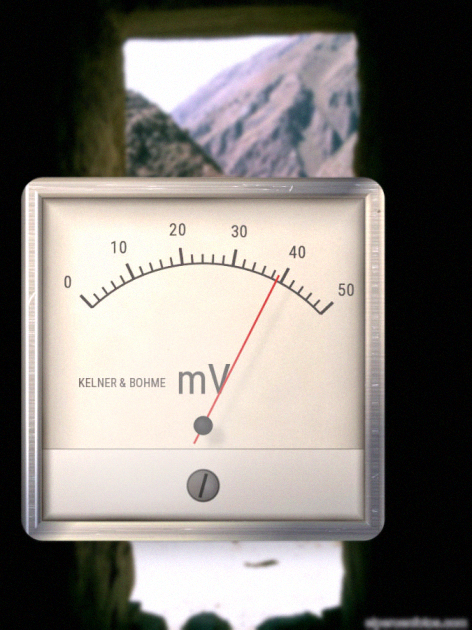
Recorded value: 39; mV
